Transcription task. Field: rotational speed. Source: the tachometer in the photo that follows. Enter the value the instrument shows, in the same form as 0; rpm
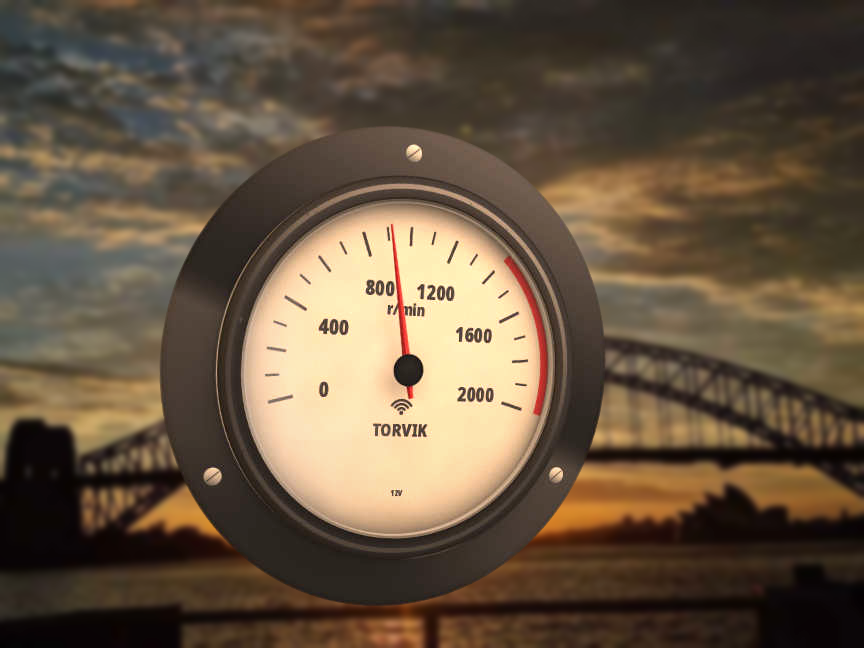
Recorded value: 900; rpm
